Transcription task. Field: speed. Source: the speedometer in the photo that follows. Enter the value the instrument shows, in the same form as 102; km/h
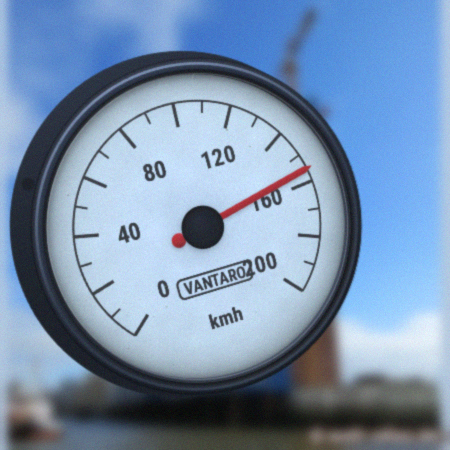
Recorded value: 155; km/h
